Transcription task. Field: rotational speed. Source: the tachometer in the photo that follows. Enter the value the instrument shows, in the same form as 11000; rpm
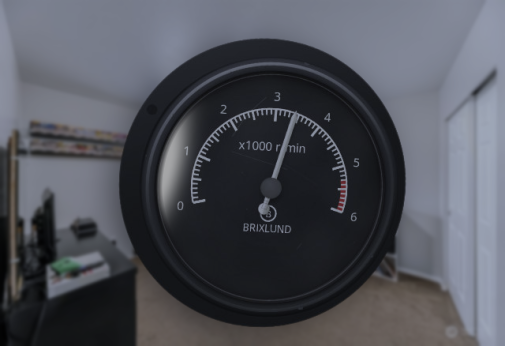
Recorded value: 3400; rpm
